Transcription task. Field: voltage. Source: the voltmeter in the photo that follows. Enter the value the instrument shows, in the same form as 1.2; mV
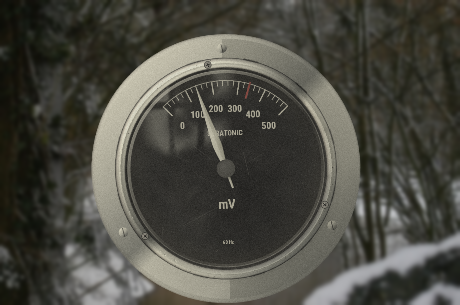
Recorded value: 140; mV
